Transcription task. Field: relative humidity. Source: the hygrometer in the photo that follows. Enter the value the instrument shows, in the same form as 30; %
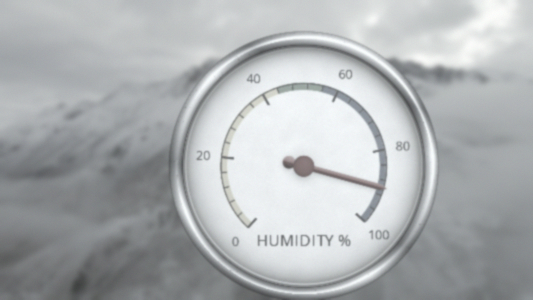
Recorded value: 90; %
